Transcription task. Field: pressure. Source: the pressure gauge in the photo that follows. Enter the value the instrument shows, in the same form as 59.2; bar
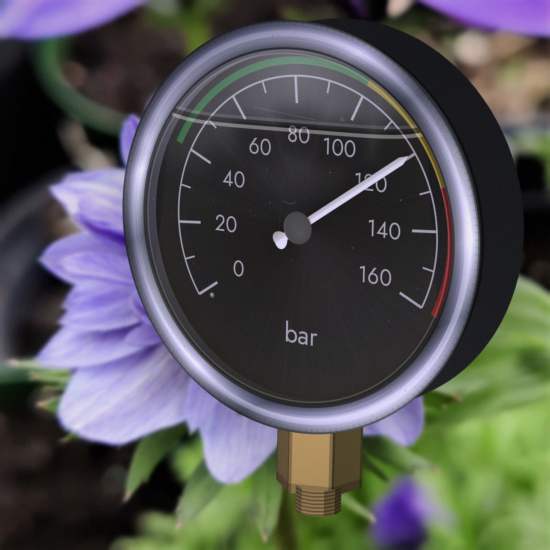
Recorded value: 120; bar
